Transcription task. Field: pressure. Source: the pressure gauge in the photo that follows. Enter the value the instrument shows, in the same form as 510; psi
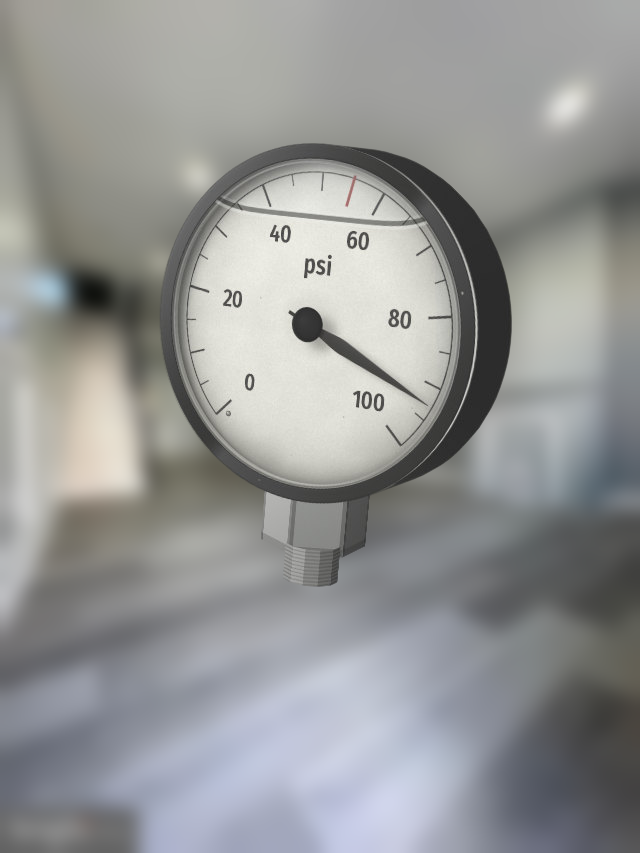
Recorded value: 92.5; psi
